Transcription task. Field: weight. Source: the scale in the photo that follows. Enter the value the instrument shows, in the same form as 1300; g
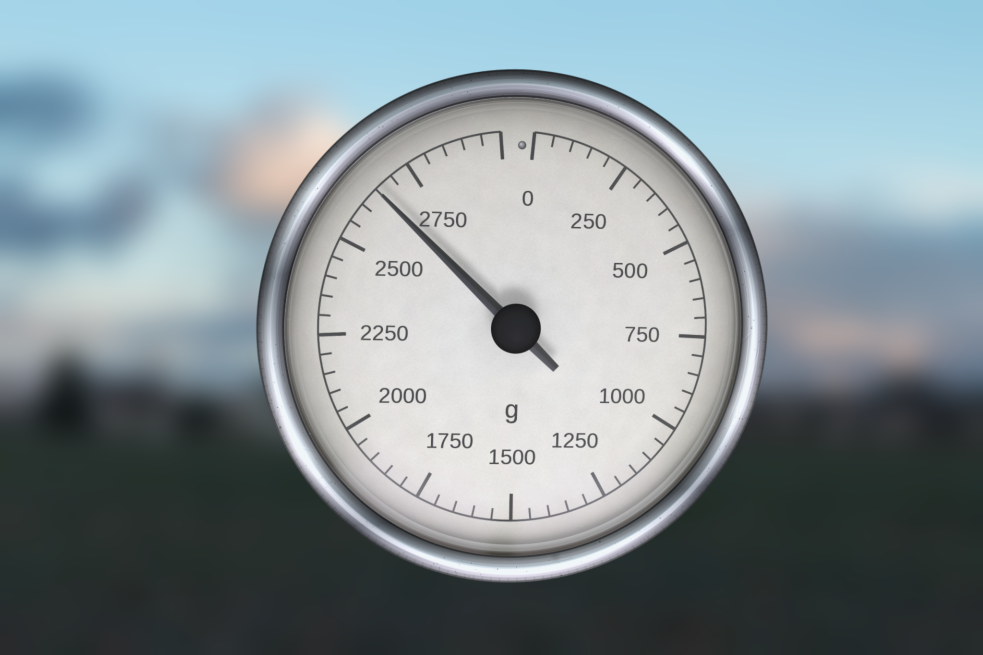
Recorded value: 2650; g
